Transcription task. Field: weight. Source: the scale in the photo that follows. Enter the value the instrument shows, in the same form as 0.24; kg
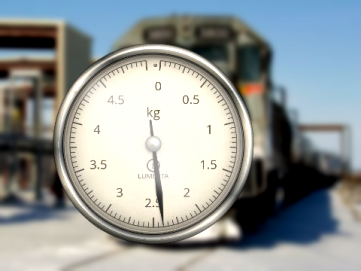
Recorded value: 2.4; kg
